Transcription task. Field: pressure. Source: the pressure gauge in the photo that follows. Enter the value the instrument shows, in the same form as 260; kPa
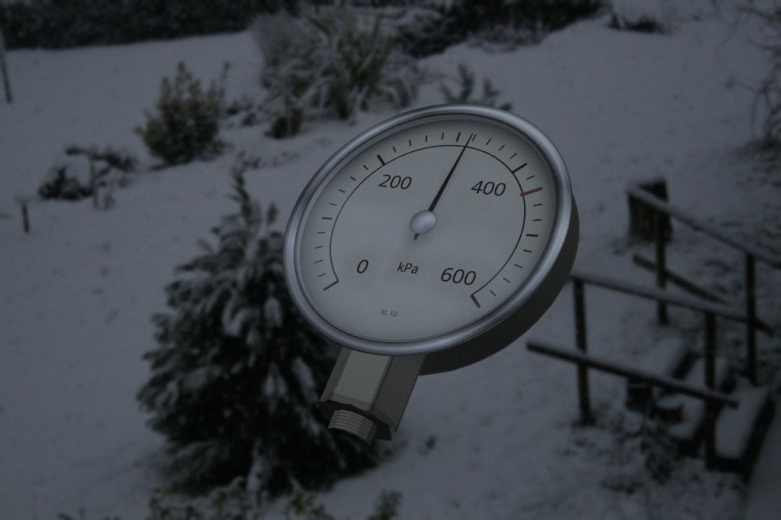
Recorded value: 320; kPa
